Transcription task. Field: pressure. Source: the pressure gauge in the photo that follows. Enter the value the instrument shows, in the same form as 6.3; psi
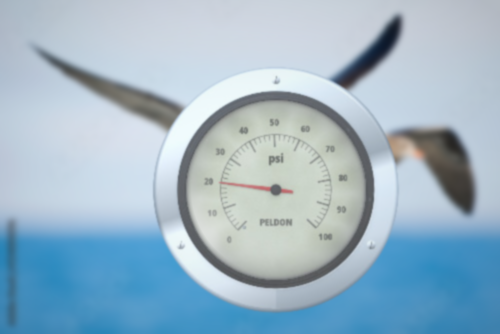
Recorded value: 20; psi
